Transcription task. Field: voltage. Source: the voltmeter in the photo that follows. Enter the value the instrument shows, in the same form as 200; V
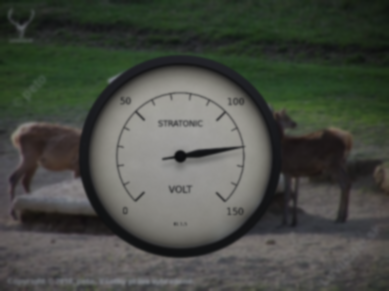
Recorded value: 120; V
